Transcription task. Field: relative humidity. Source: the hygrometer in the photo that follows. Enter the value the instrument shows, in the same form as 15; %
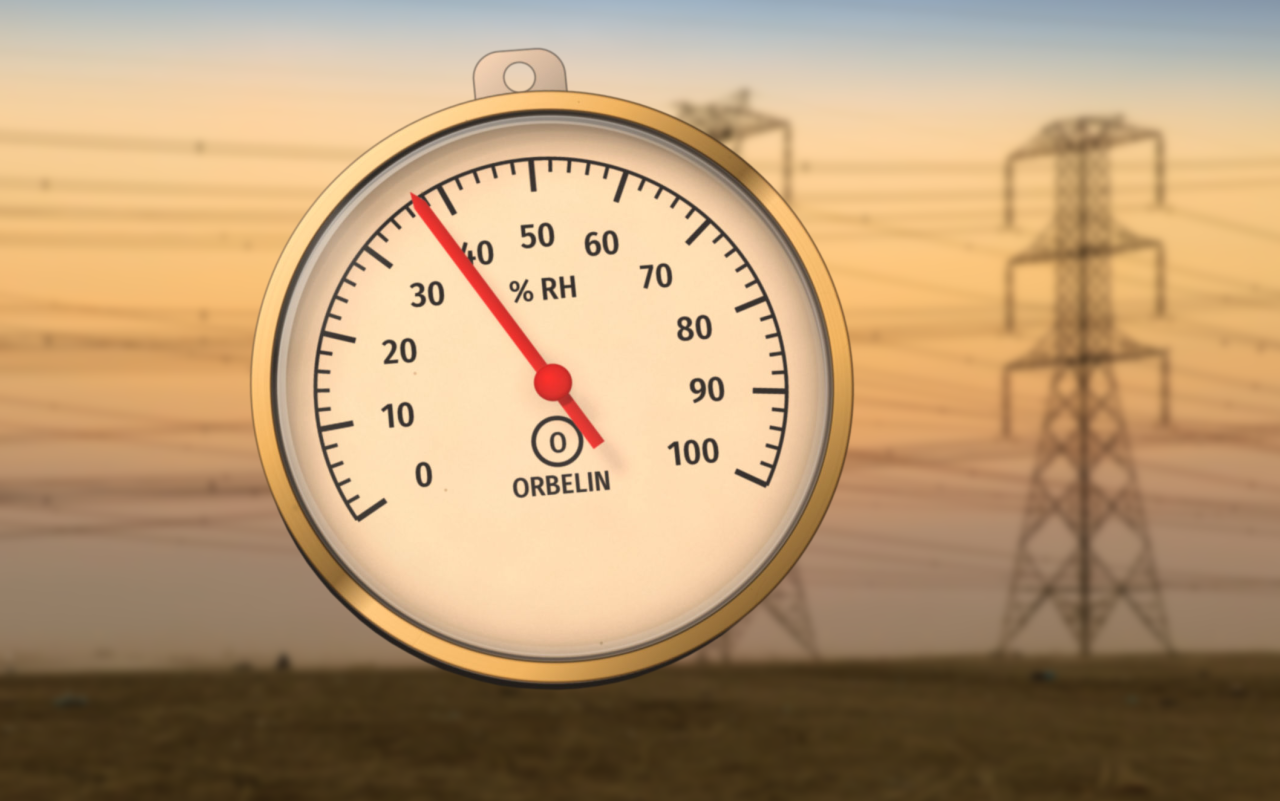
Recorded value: 37; %
